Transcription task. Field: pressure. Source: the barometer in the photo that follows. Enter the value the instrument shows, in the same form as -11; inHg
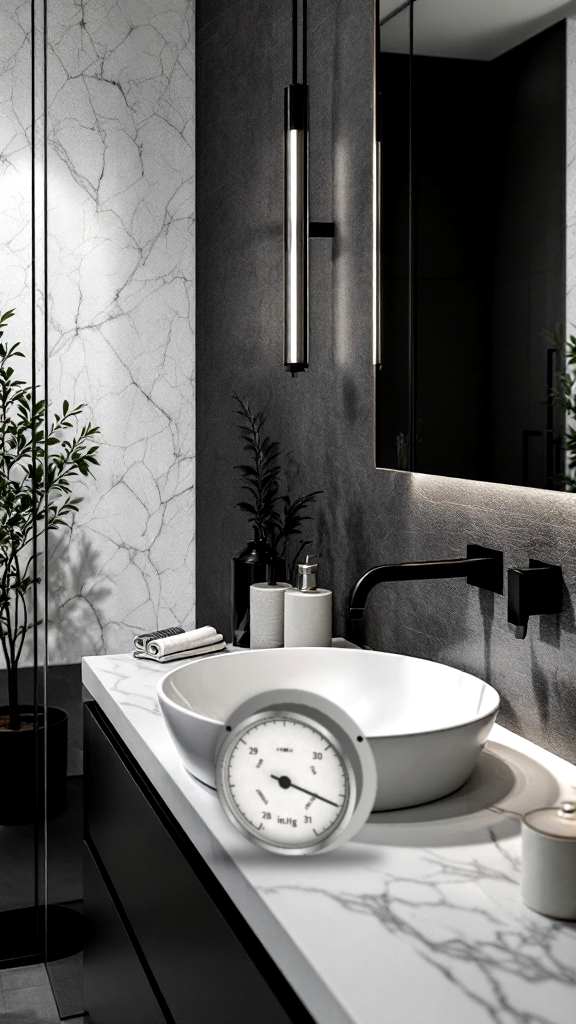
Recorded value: 30.6; inHg
